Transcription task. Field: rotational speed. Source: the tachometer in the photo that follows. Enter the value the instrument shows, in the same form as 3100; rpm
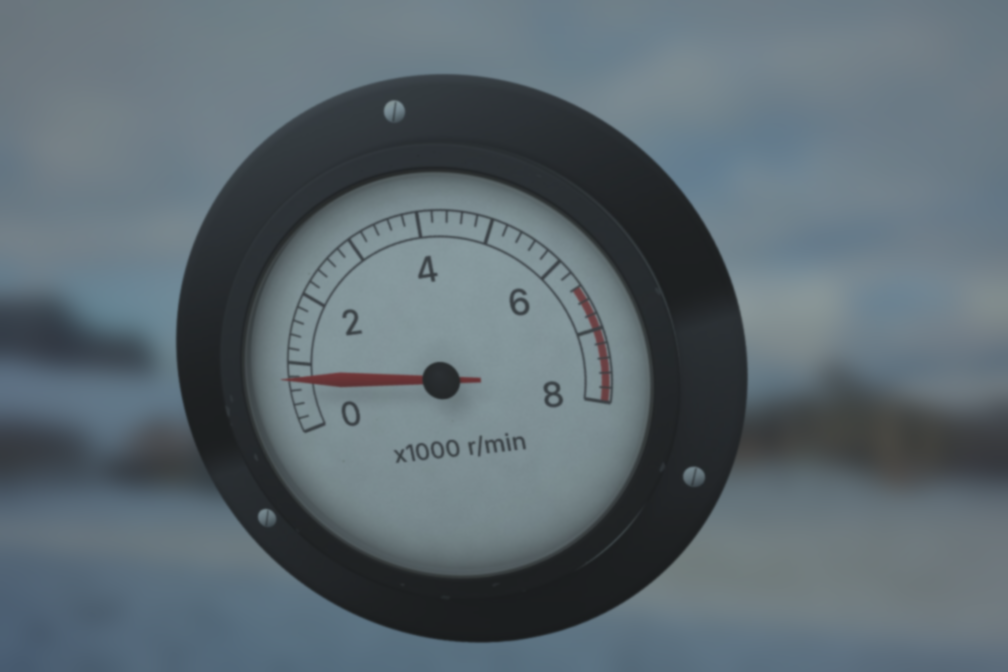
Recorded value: 800; rpm
